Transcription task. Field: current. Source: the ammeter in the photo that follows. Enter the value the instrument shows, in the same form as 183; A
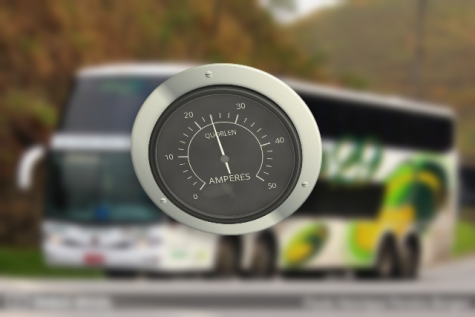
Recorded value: 24; A
